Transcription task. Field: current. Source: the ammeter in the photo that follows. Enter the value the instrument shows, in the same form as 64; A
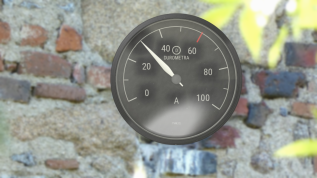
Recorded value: 30; A
